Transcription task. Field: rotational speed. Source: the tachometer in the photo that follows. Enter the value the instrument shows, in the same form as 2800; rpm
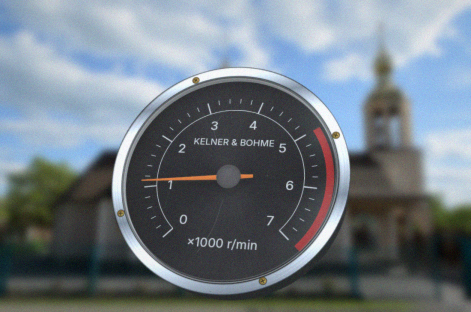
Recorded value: 1100; rpm
